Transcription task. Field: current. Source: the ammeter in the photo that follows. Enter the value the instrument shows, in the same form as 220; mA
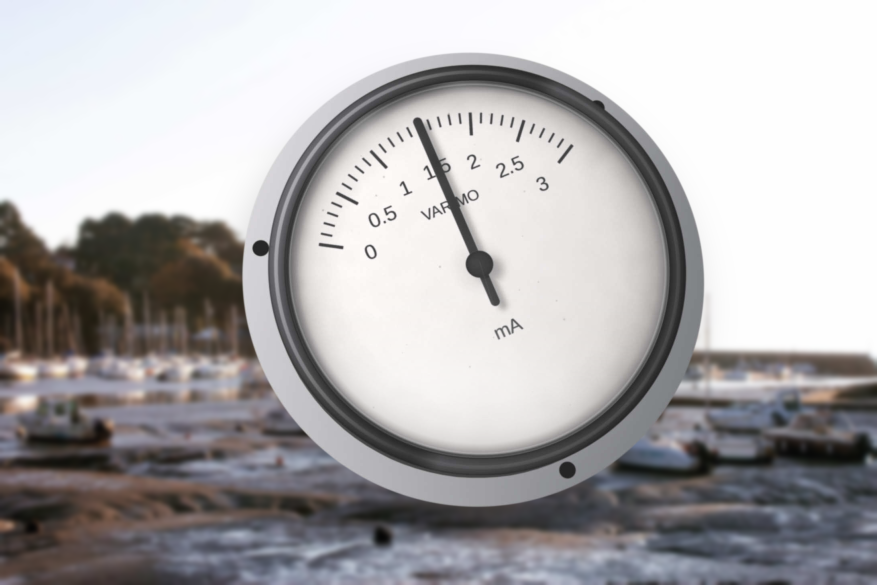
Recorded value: 1.5; mA
